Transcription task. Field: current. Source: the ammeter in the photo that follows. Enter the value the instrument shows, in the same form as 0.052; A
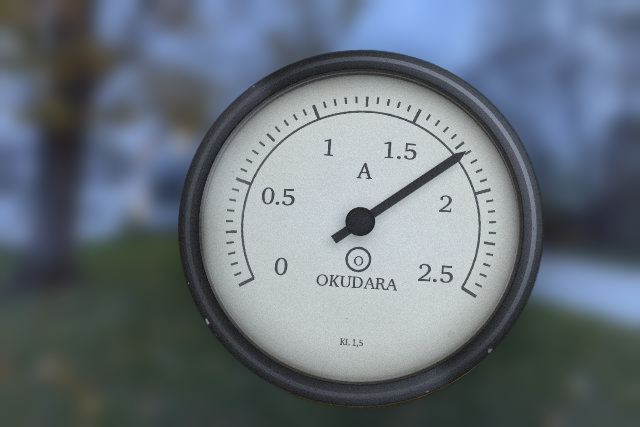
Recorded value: 1.8; A
